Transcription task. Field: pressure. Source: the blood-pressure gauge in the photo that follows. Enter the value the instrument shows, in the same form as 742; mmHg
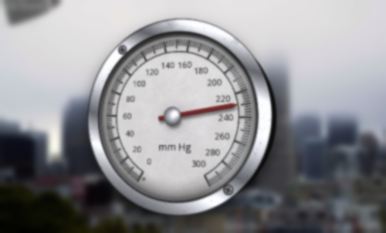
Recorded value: 230; mmHg
